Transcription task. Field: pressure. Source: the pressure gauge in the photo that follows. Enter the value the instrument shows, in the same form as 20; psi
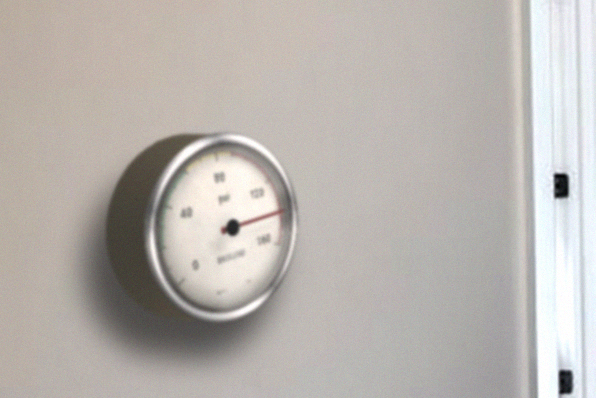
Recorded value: 140; psi
